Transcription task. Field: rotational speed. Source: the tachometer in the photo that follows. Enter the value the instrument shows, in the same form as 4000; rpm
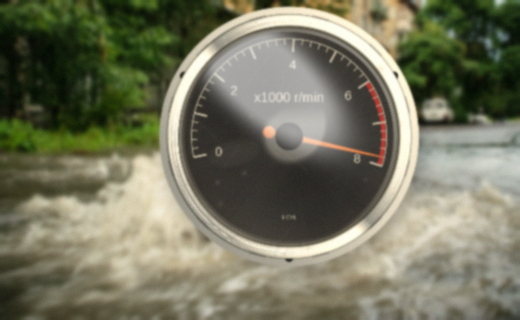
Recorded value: 7800; rpm
